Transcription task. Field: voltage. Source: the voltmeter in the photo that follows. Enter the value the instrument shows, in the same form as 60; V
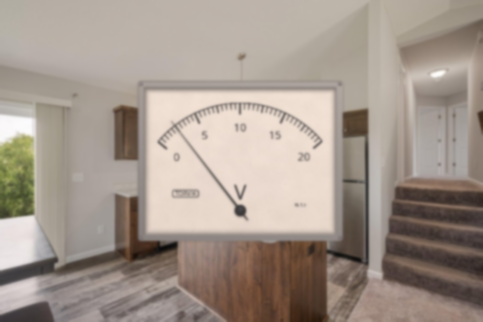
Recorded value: 2.5; V
